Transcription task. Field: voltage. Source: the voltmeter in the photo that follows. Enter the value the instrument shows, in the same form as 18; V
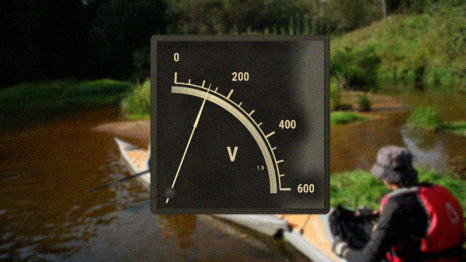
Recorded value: 125; V
